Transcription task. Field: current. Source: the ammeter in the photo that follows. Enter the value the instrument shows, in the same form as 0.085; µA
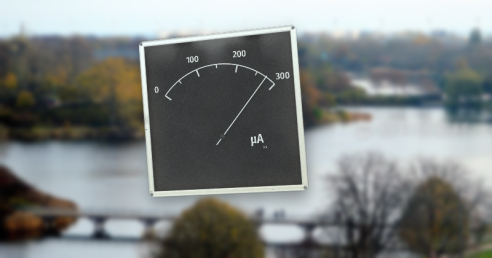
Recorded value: 275; µA
